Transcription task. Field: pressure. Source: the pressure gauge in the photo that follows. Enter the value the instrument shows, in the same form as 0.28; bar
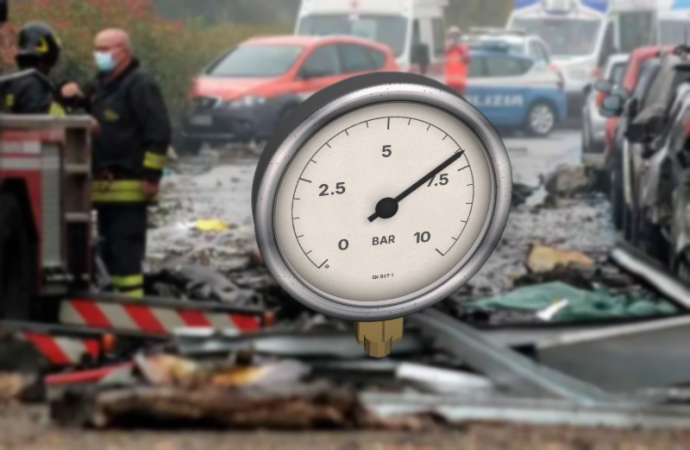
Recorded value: 7; bar
